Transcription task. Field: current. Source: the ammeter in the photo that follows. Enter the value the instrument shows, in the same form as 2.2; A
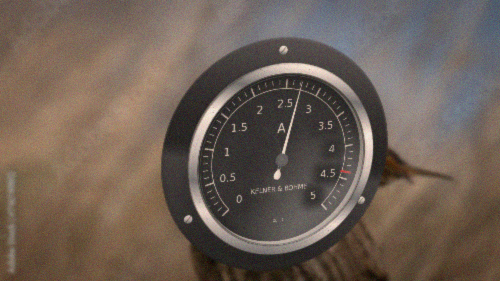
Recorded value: 2.7; A
